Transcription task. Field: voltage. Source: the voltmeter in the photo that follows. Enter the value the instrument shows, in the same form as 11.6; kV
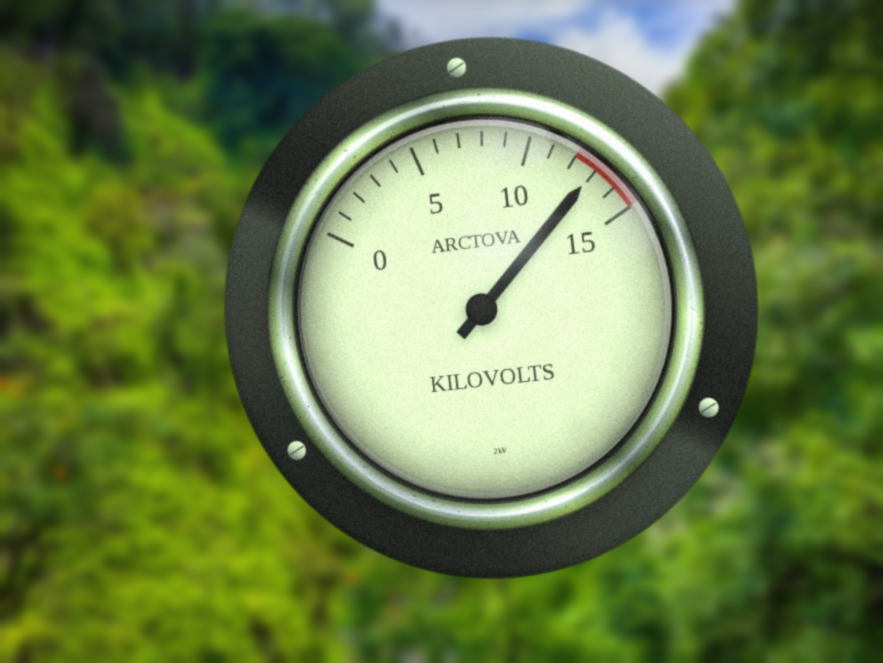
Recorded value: 13; kV
